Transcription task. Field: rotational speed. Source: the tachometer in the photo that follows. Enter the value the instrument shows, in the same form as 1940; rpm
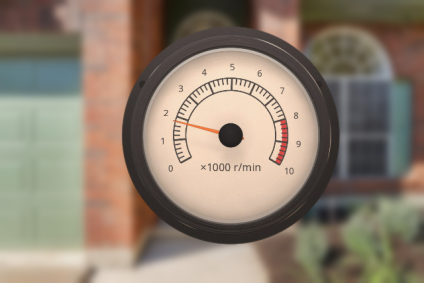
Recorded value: 1800; rpm
